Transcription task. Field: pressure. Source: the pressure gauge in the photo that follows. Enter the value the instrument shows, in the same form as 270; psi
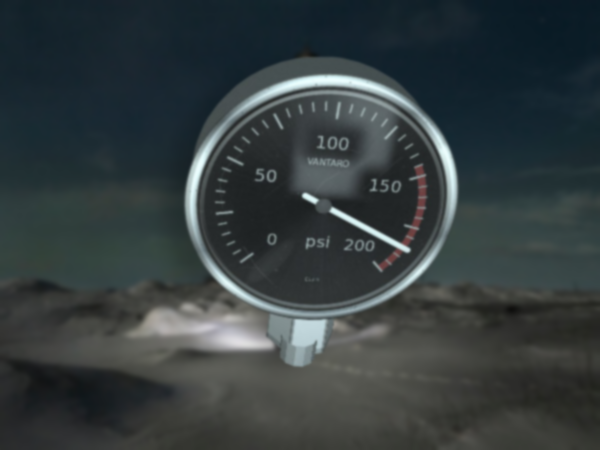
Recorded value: 185; psi
